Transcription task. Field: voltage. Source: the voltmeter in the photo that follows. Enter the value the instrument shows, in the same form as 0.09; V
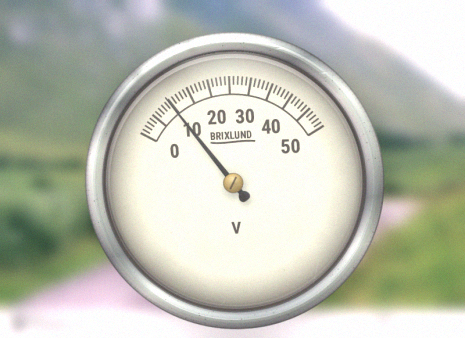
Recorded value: 10; V
